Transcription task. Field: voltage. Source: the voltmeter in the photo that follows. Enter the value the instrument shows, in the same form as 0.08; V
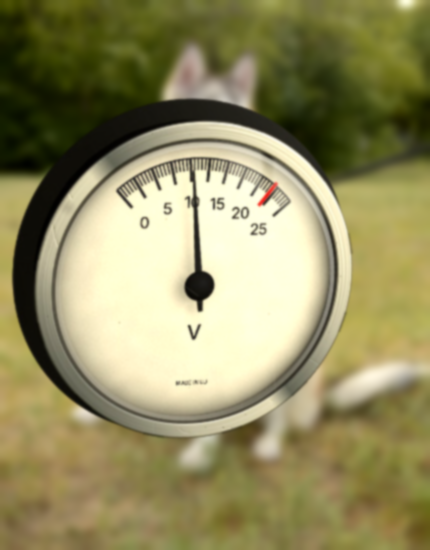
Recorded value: 10; V
